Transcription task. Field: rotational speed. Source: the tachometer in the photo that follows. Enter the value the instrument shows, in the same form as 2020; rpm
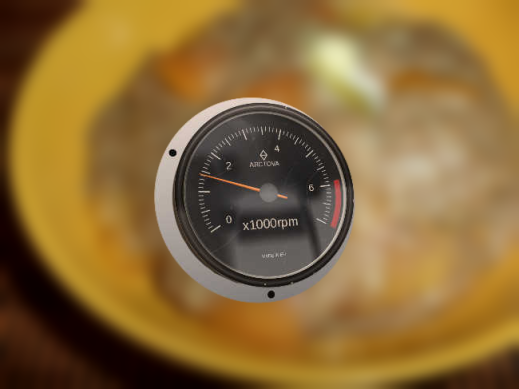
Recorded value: 1400; rpm
